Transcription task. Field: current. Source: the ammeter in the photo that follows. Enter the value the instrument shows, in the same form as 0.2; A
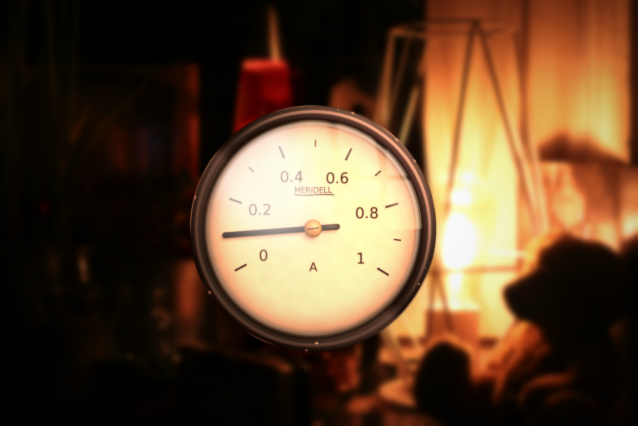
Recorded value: 0.1; A
